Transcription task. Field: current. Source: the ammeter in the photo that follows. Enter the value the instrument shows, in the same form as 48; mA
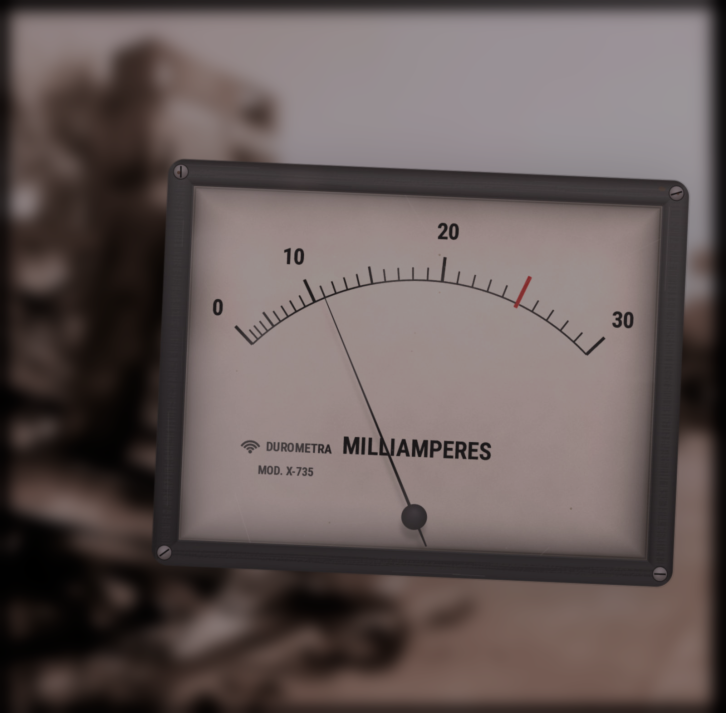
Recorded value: 11; mA
